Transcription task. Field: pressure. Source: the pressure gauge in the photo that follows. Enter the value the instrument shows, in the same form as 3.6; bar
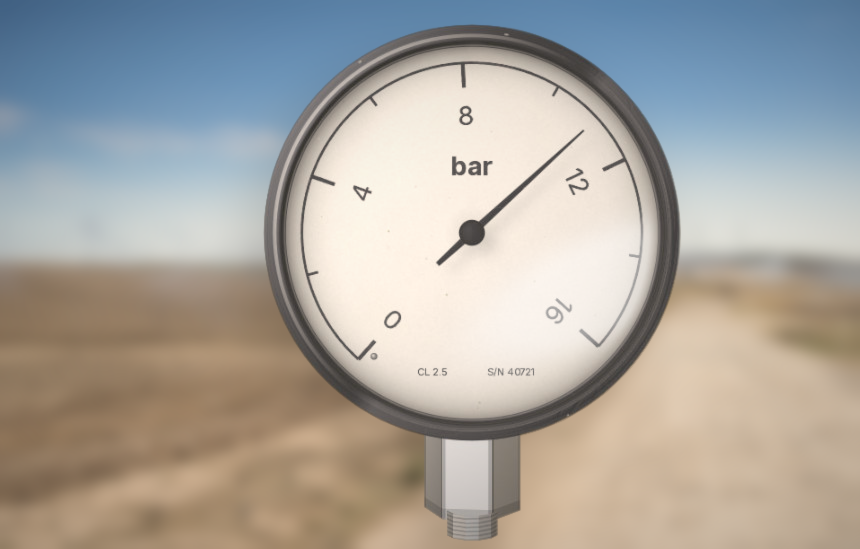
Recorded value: 11; bar
